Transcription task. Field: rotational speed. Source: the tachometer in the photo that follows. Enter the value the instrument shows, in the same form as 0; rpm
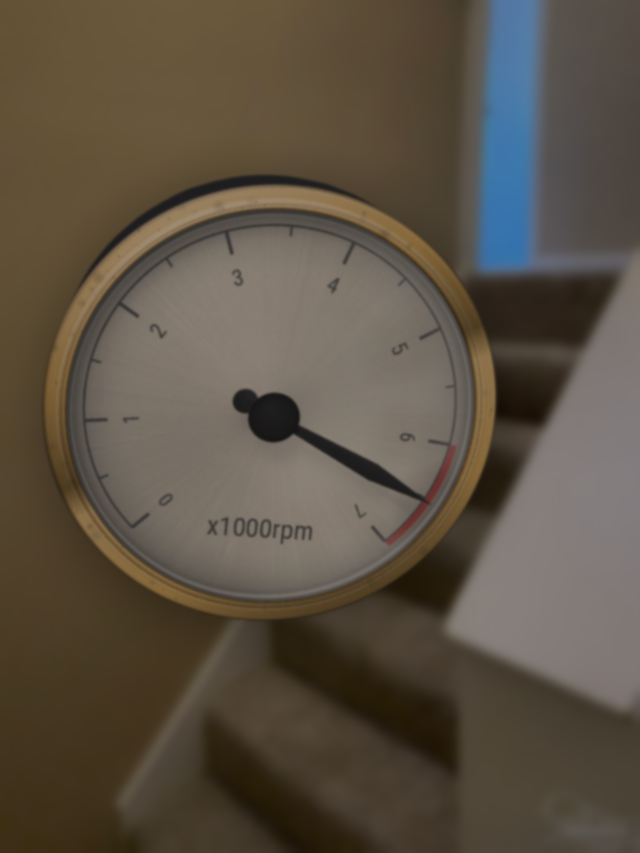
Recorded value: 6500; rpm
